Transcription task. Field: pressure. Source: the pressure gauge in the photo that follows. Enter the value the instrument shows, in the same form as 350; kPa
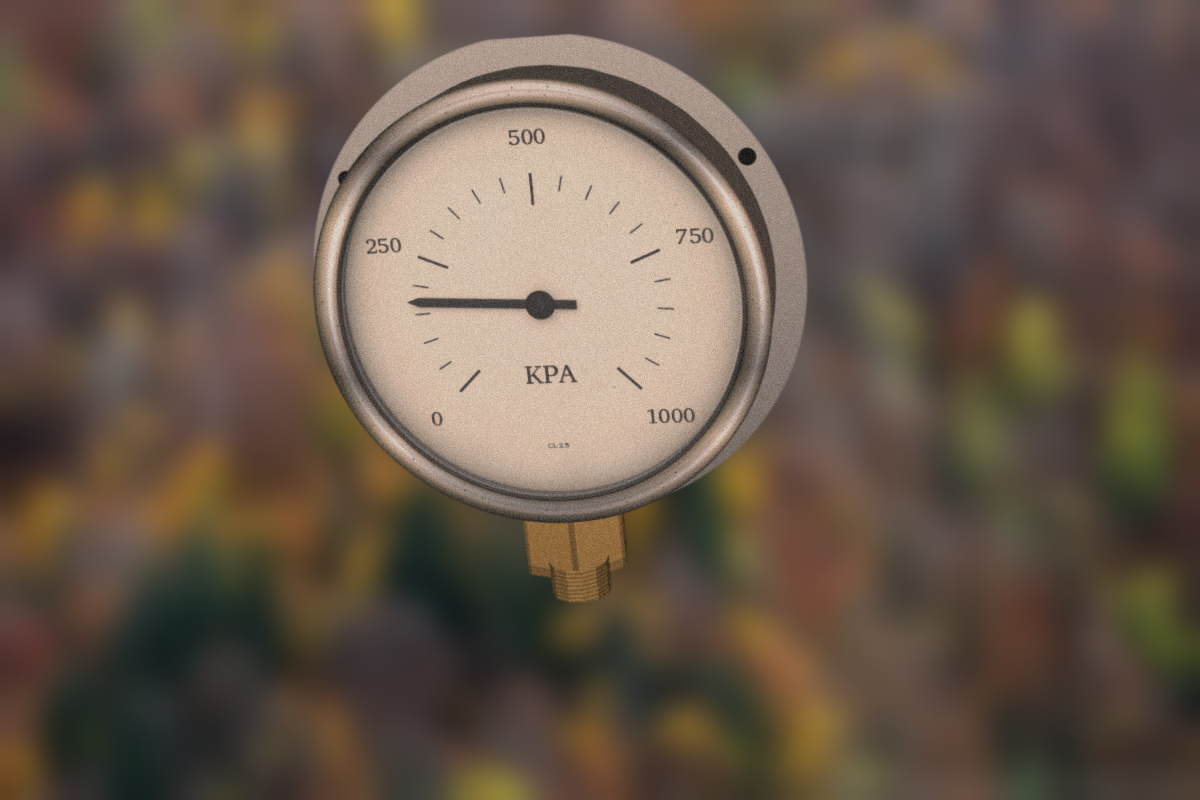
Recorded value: 175; kPa
